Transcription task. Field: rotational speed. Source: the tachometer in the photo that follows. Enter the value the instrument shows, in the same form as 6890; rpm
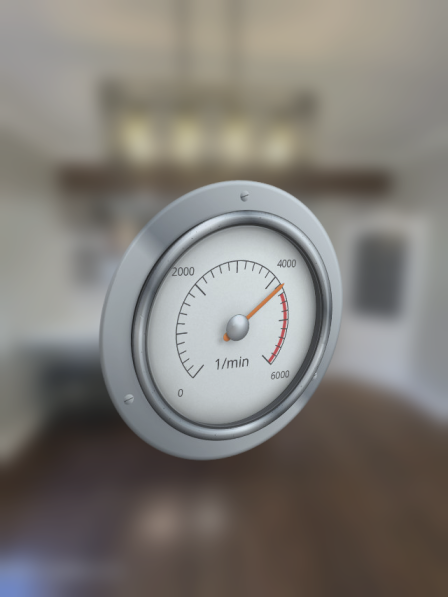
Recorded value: 4200; rpm
